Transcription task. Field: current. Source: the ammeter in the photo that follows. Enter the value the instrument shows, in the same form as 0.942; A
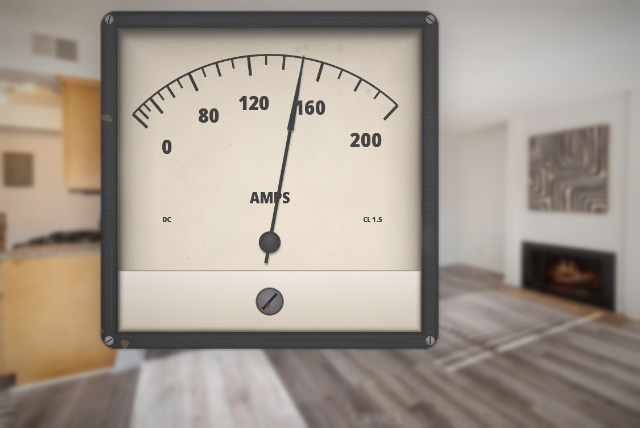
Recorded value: 150; A
